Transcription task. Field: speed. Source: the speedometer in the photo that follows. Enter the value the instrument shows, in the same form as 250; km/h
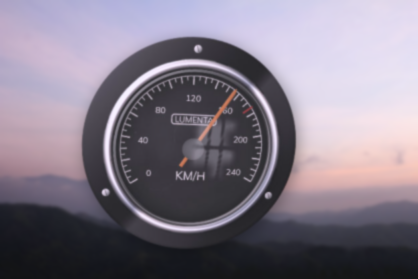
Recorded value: 155; km/h
